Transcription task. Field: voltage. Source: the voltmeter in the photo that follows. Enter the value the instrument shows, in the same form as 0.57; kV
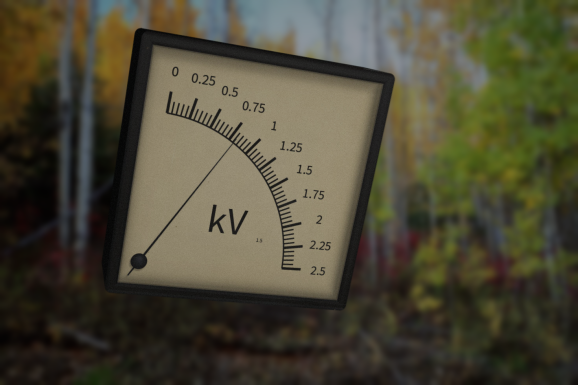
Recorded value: 0.8; kV
